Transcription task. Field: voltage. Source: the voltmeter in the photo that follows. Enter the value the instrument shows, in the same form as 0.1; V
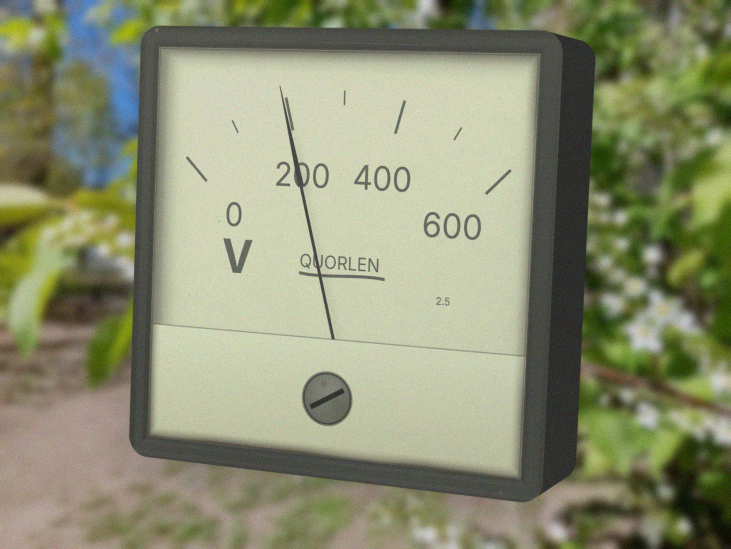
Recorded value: 200; V
